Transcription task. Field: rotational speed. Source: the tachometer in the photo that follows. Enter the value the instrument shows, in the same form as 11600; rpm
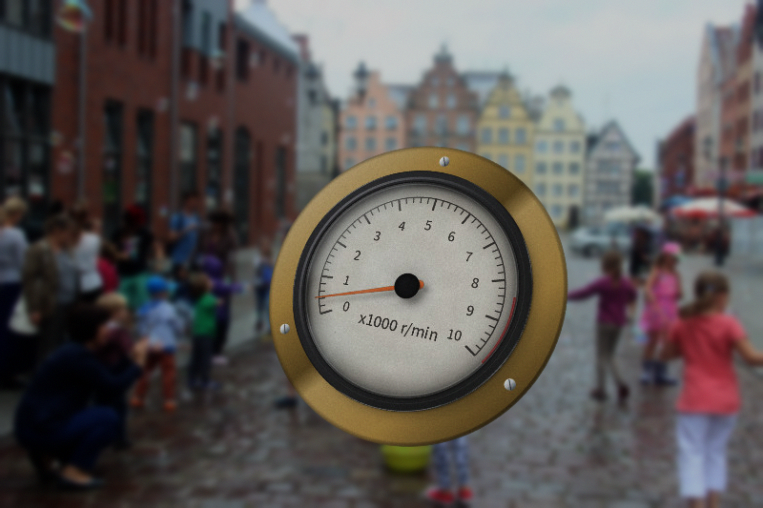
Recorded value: 400; rpm
